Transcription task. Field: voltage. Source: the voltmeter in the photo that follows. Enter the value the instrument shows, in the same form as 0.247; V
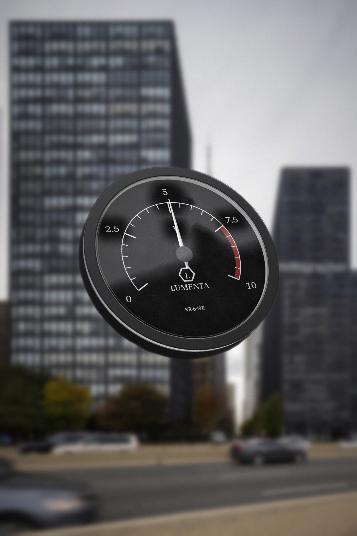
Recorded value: 5; V
